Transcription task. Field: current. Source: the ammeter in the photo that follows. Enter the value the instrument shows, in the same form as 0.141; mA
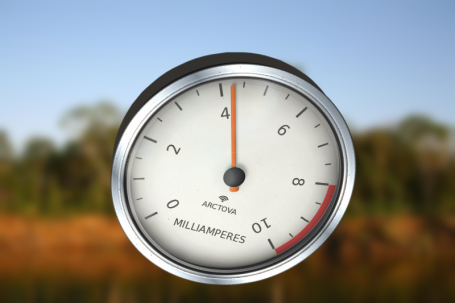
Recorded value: 4.25; mA
